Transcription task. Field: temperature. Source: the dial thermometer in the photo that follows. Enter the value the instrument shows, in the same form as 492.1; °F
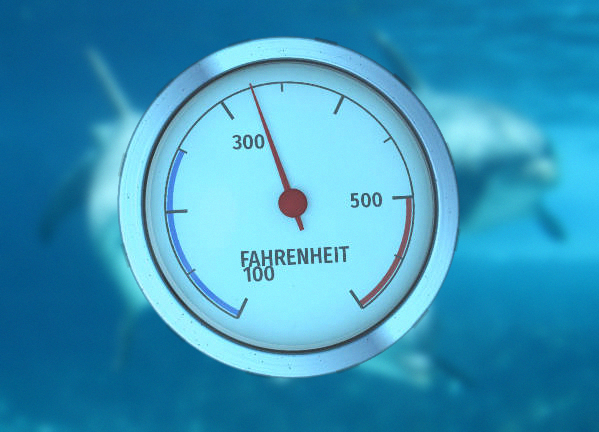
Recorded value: 325; °F
